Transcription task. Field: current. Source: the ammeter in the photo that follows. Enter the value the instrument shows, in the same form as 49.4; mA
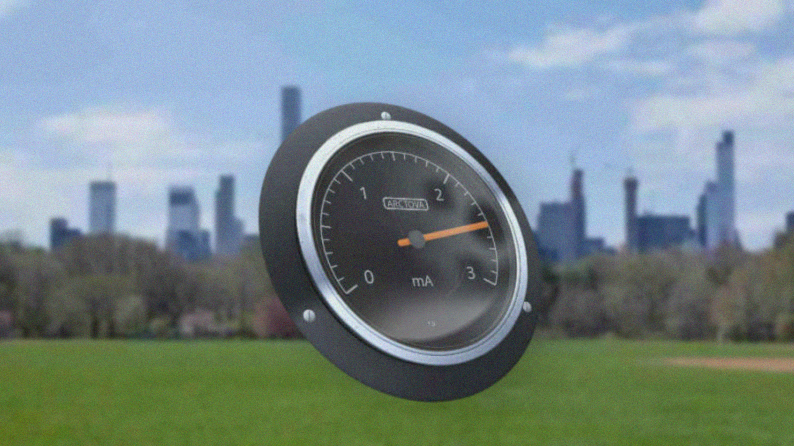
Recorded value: 2.5; mA
